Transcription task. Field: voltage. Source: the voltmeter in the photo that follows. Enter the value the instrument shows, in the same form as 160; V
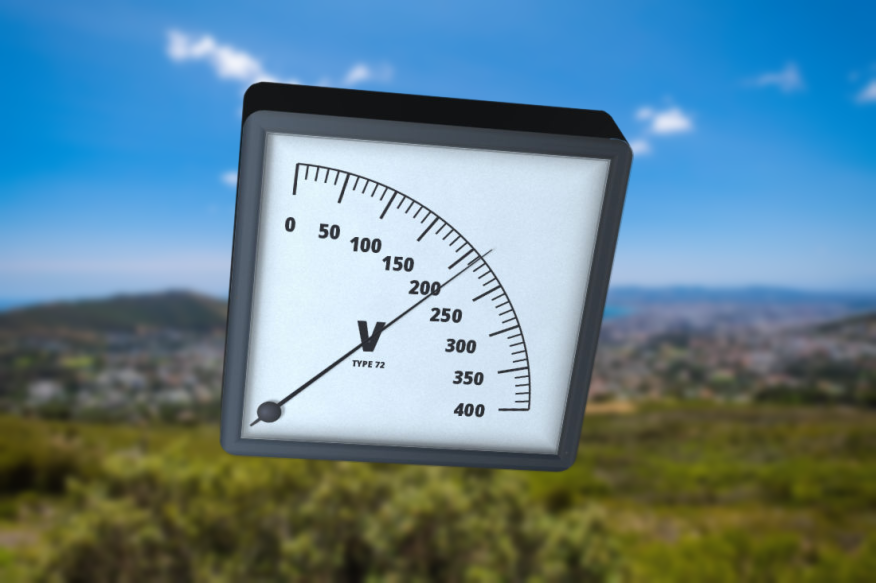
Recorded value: 210; V
